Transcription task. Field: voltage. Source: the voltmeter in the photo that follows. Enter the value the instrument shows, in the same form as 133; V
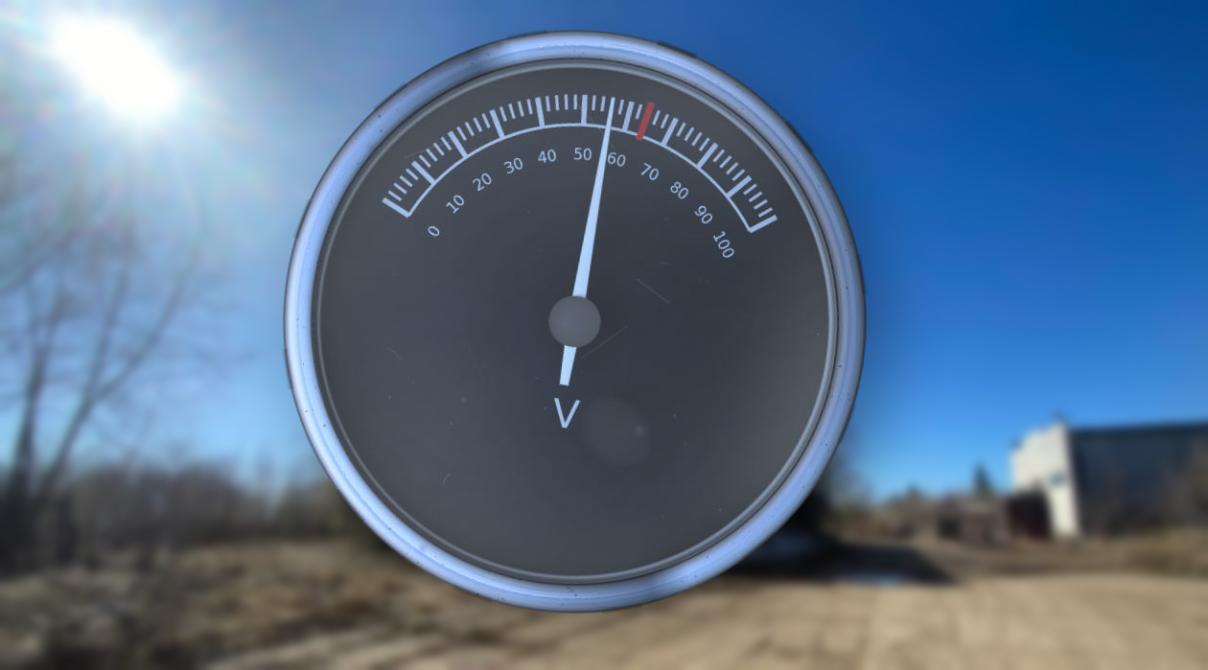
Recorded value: 56; V
